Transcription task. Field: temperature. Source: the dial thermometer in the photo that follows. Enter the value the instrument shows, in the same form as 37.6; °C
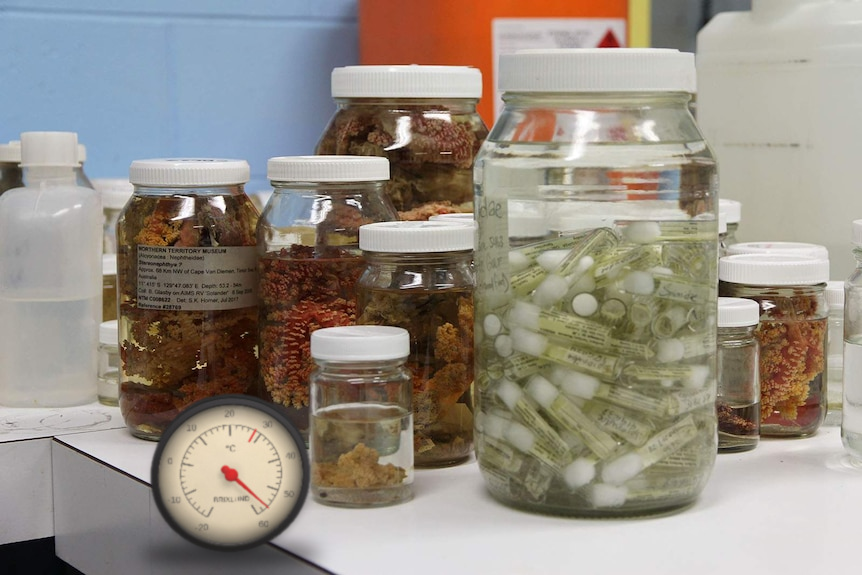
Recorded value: 56; °C
